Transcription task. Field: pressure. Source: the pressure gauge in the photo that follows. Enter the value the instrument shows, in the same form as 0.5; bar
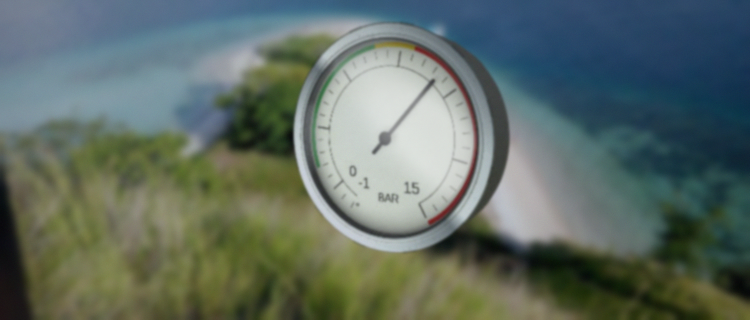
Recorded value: 9.25; bar
